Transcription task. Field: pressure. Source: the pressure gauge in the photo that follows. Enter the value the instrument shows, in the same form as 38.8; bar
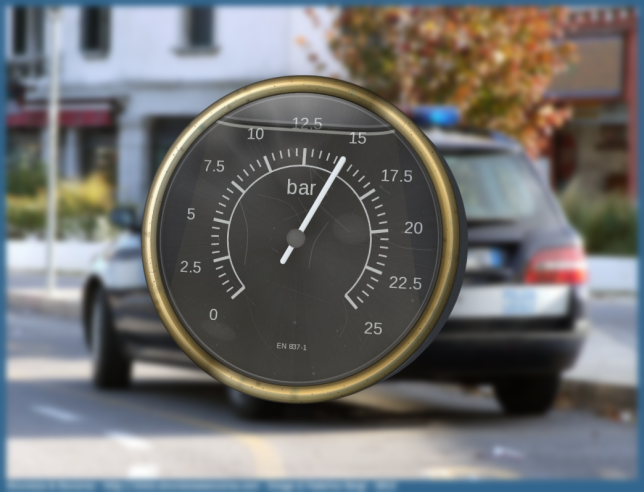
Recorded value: 15; bar
